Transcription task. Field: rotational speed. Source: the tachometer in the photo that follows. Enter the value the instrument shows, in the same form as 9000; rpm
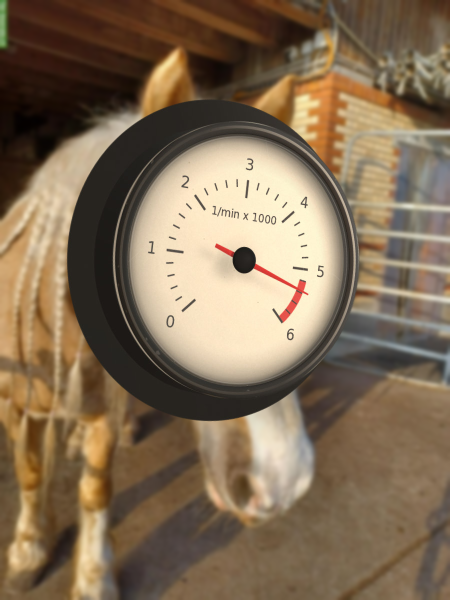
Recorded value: 5400; rpm
